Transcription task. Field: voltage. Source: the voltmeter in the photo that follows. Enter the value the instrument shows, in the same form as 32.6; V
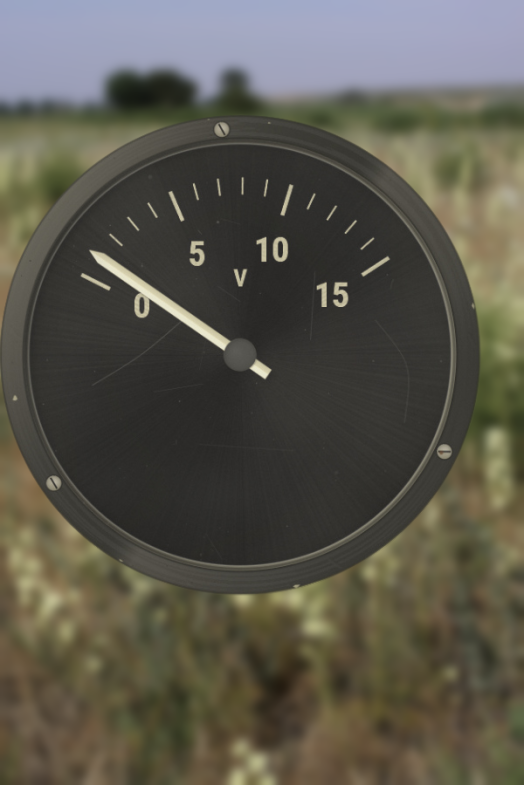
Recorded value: 1; V
